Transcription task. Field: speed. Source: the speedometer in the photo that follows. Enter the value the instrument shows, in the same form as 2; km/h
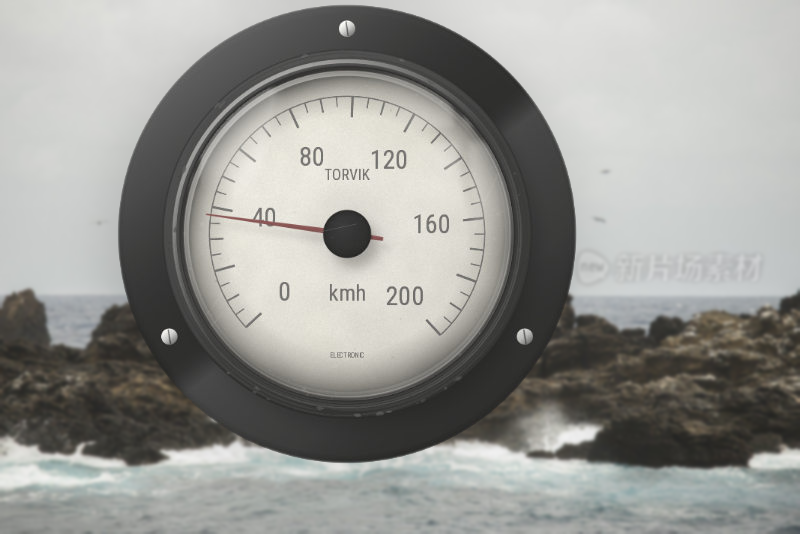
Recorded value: 37.5; km/h
